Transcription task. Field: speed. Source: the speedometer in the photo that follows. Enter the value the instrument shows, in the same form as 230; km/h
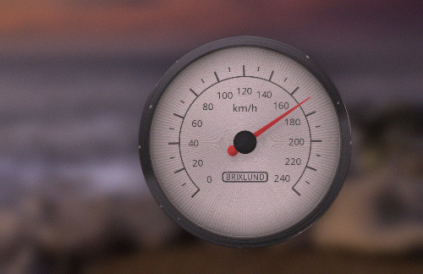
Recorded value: 170; km/h
